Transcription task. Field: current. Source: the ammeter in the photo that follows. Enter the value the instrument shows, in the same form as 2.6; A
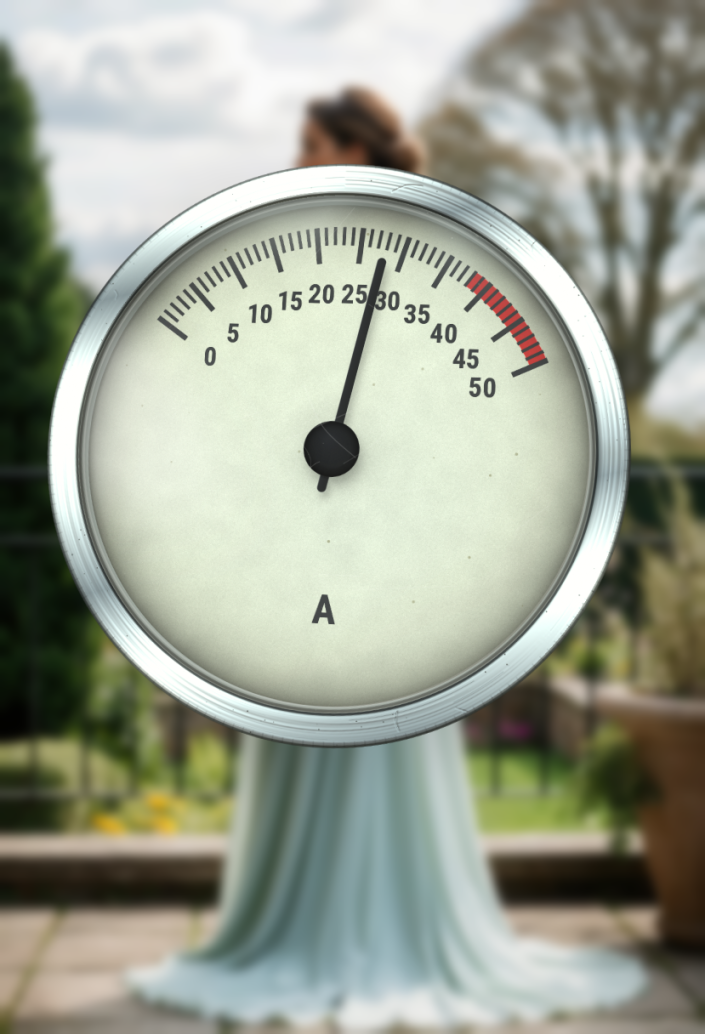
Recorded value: 28; A
